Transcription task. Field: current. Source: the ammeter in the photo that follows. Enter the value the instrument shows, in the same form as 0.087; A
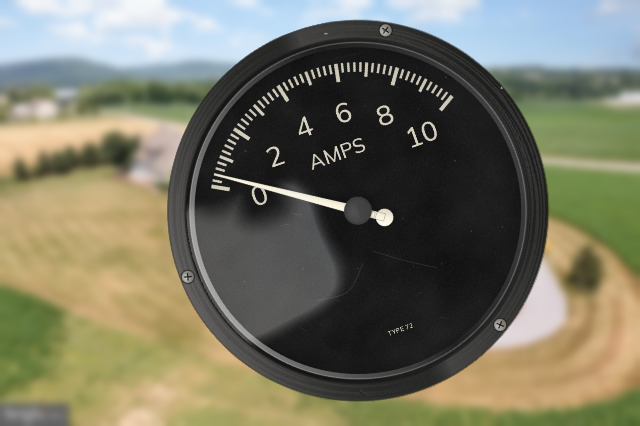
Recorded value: 0.4; A
